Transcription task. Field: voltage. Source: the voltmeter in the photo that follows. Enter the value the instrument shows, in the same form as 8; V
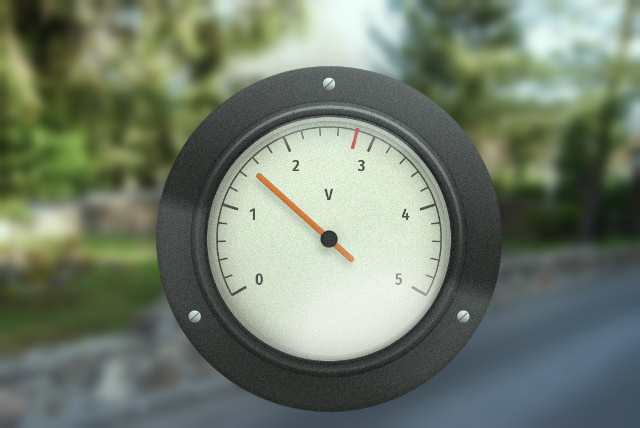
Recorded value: 1.5; V
